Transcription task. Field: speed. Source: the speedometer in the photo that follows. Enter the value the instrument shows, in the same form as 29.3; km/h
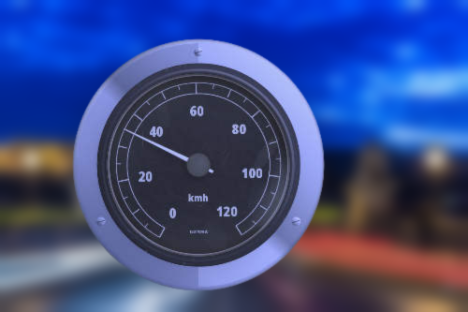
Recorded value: 35; km/h
